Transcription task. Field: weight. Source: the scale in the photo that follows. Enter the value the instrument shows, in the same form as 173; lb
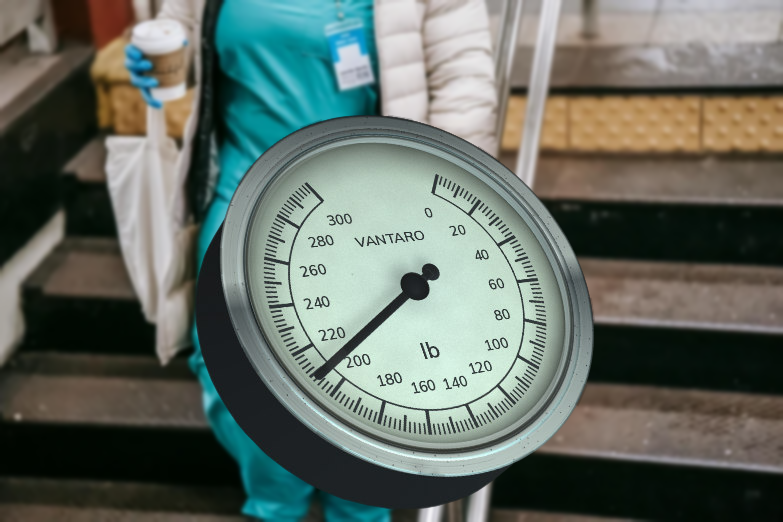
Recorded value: 208; lb
